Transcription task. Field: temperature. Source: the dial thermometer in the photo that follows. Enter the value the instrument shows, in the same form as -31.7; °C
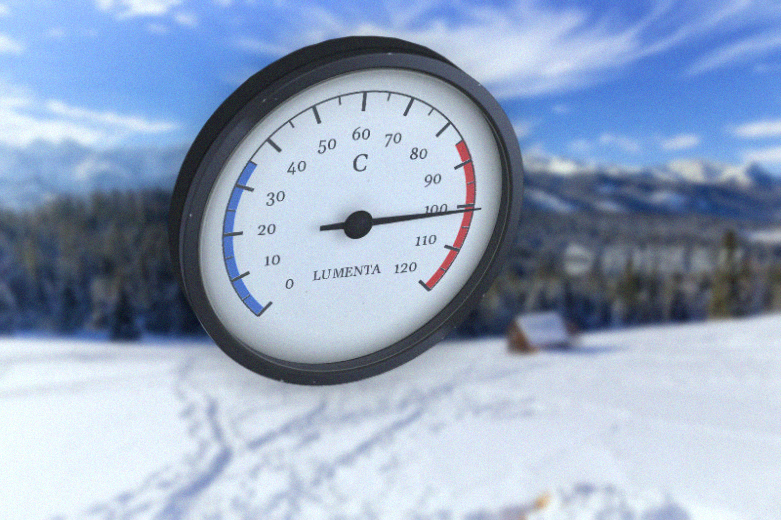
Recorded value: 100; °C
